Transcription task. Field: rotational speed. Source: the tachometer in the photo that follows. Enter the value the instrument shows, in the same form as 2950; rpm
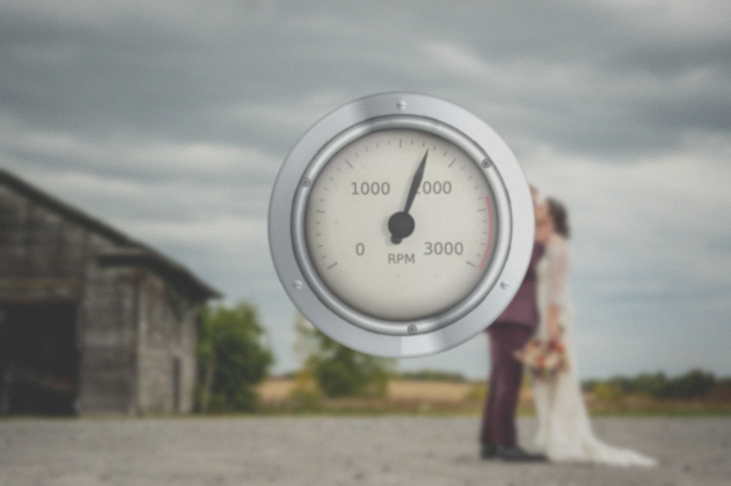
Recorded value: 1750; rpm
